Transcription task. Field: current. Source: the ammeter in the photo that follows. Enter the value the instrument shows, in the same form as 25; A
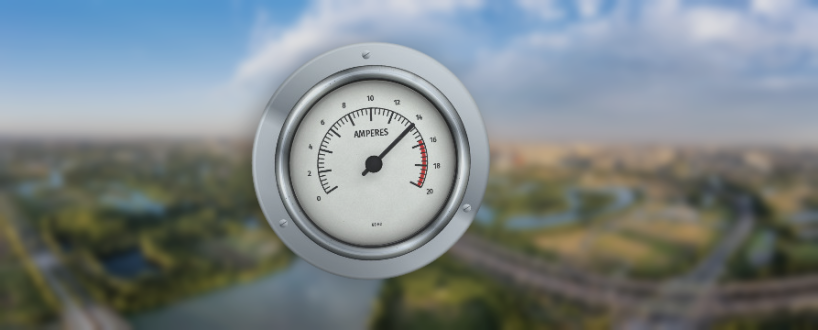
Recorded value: 14; A
